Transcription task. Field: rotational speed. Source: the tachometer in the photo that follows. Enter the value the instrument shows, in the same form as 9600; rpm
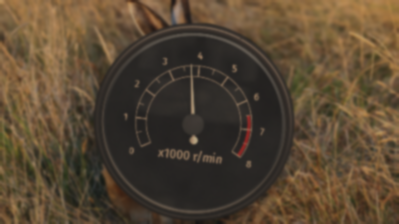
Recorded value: 3750; rpm
